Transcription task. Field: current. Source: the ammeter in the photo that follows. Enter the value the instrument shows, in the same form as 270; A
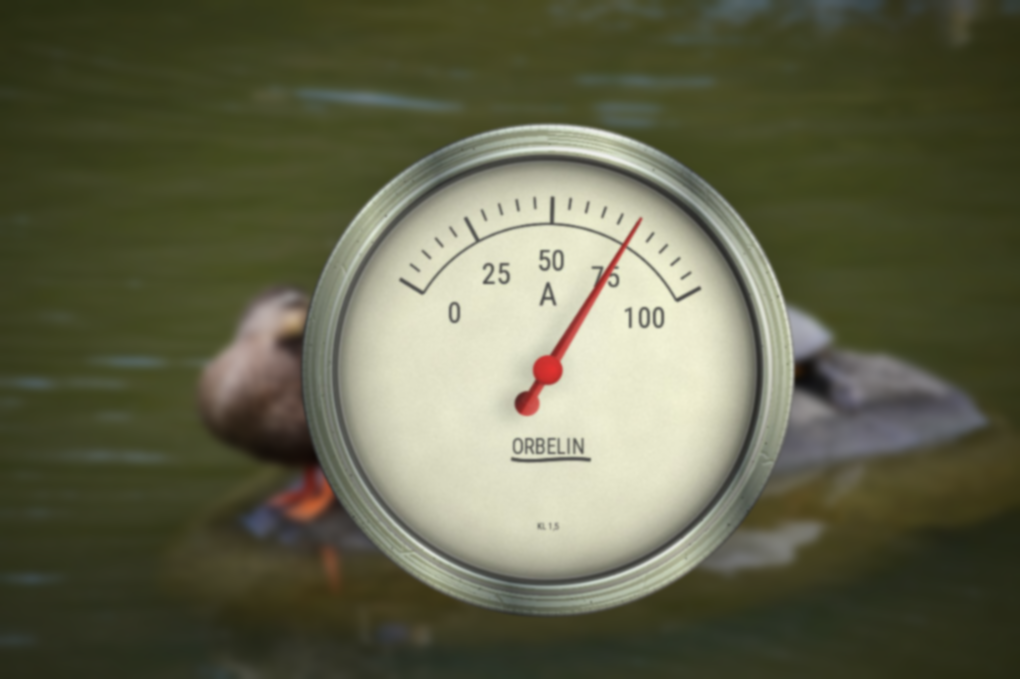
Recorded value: 75; A
